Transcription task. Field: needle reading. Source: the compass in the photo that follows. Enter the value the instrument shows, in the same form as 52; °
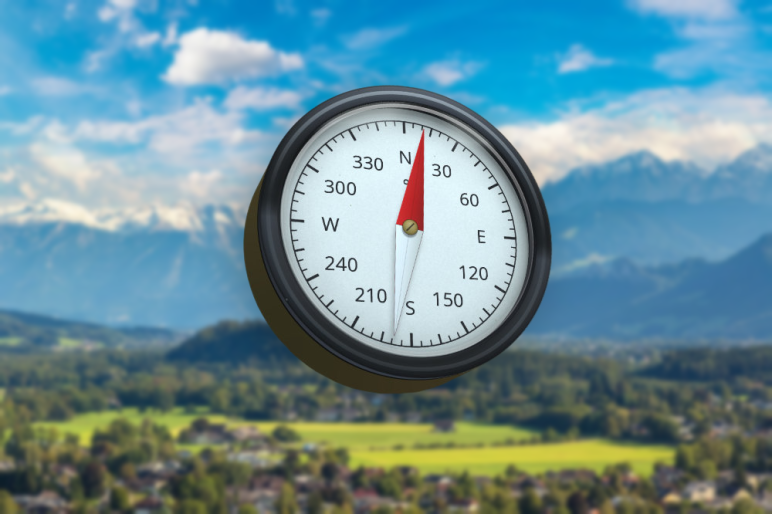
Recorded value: 10; °
